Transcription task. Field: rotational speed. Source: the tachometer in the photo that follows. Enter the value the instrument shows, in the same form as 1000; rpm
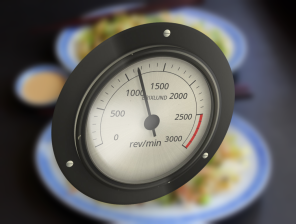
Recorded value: 1150; rpm
